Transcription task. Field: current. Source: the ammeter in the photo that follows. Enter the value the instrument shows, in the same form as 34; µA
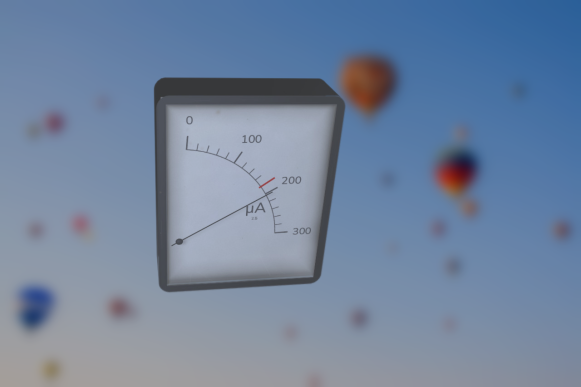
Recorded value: 200; µA
